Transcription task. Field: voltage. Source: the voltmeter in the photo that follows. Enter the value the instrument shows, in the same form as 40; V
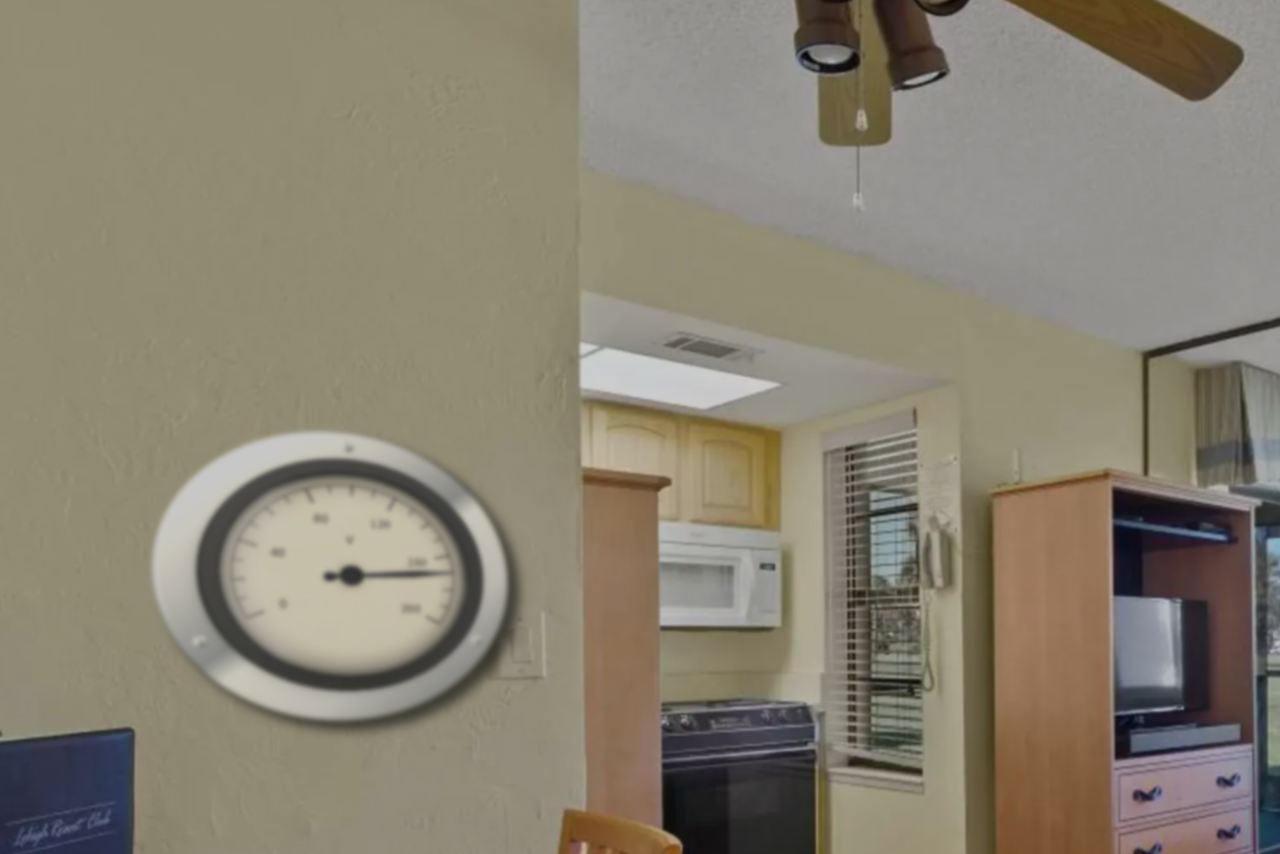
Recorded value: 170; V
